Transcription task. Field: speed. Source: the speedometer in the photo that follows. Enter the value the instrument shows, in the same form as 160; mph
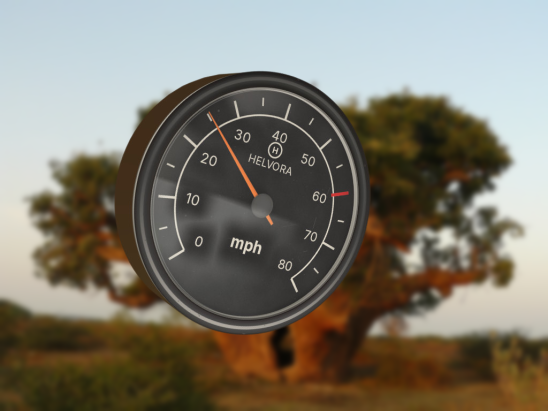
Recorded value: 25; mph
